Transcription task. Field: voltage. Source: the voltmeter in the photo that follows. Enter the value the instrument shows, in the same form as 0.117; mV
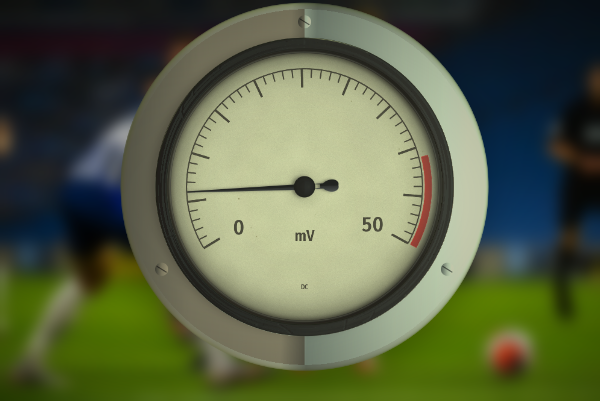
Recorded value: 6; mV
